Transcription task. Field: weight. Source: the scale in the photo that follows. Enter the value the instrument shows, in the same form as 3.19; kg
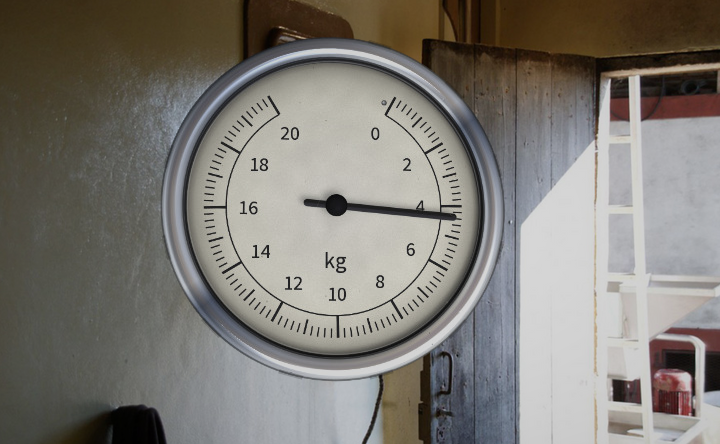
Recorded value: 4.4; kg
